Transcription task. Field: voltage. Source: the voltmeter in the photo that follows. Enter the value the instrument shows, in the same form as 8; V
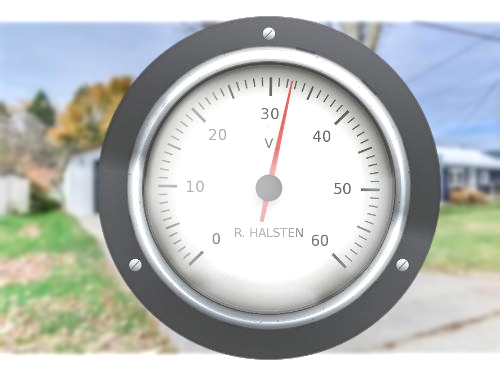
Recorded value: 32.5; V
